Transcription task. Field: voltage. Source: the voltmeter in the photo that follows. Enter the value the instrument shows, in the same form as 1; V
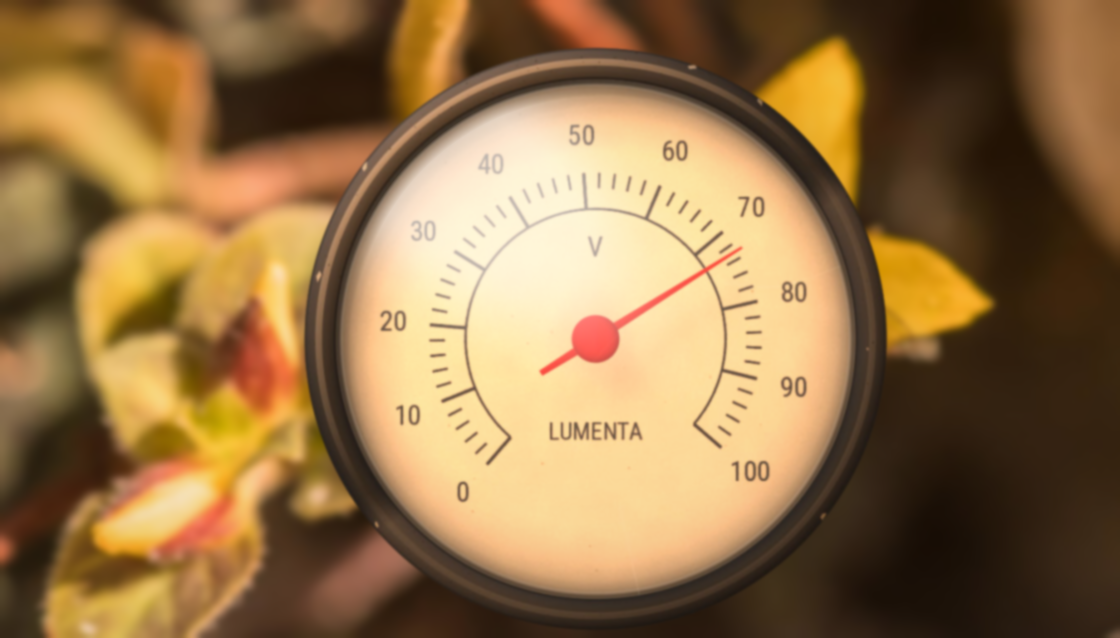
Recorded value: 73; V
